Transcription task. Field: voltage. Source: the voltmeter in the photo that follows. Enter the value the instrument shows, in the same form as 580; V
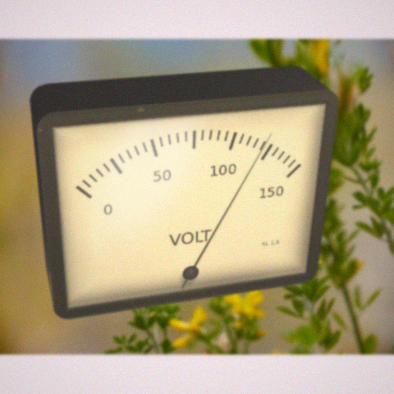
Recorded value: 120; V
